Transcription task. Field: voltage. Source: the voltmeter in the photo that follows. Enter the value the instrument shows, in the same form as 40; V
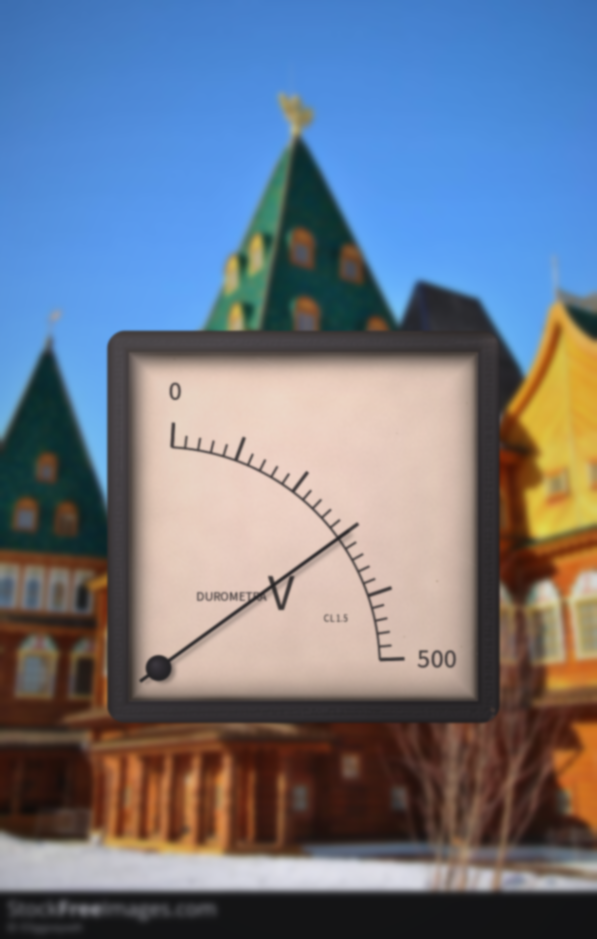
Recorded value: 300; V
